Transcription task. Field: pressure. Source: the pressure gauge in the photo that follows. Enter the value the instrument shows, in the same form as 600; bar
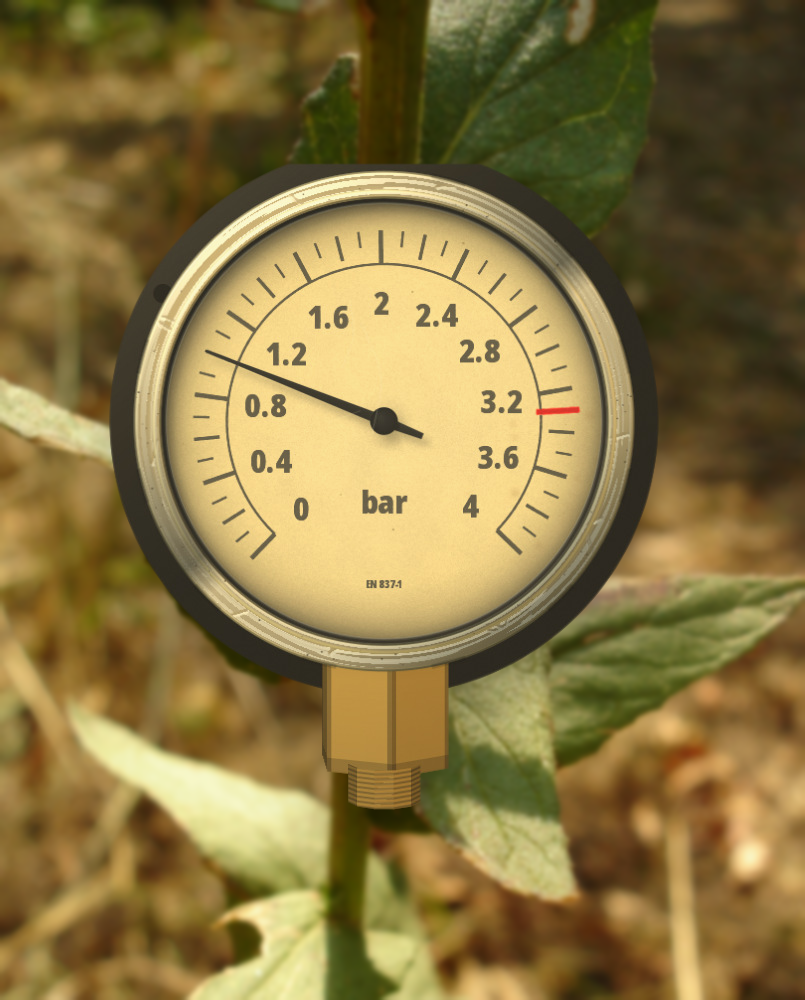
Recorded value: 1; bar
